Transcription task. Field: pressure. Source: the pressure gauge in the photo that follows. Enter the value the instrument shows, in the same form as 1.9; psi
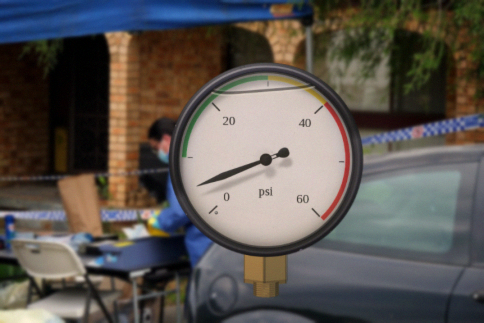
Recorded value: 5; psi
